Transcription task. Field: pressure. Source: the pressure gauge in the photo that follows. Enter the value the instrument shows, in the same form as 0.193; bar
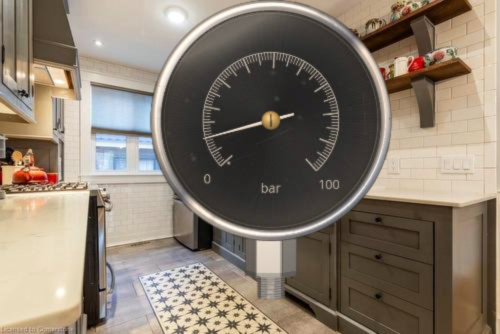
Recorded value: 10; bar
